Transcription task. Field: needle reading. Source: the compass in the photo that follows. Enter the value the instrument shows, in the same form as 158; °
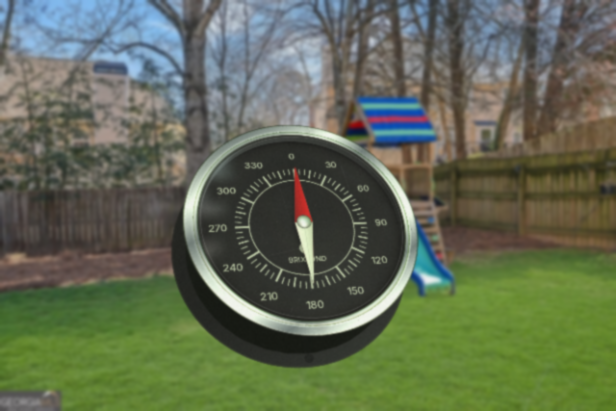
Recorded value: 0; °
